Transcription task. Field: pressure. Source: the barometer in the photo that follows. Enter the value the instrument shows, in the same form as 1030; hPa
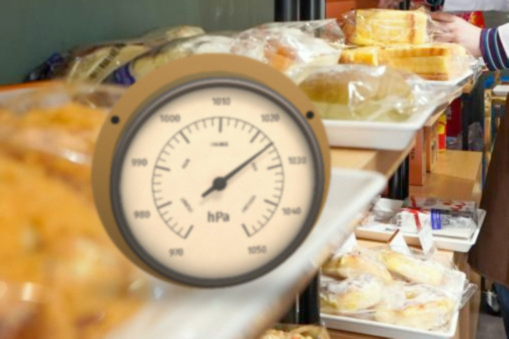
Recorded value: 1024; hPa
